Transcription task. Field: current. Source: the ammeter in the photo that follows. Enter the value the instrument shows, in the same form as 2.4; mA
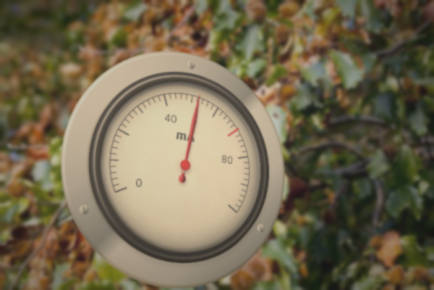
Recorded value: 52; mA
